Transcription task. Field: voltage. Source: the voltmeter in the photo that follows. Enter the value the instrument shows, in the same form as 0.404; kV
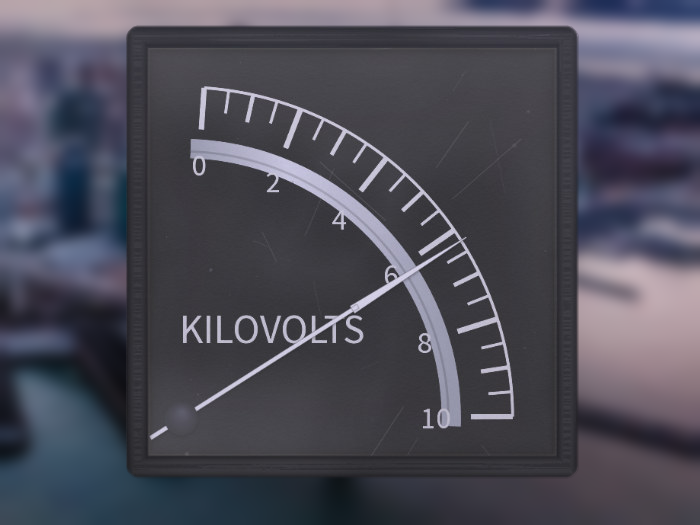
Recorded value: 6.25; kV
